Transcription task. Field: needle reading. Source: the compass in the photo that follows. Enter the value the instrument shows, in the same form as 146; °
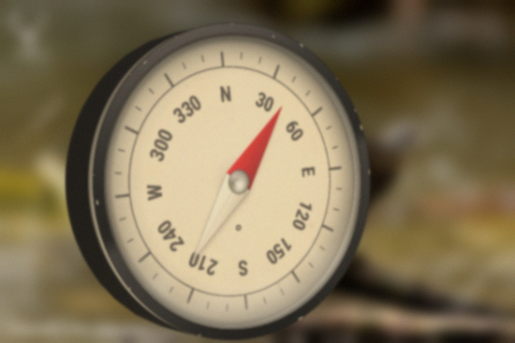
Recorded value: 40; °
